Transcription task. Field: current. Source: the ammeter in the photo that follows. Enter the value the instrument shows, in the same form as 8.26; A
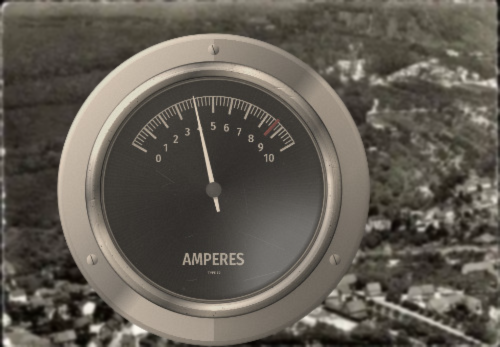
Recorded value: 4; A
